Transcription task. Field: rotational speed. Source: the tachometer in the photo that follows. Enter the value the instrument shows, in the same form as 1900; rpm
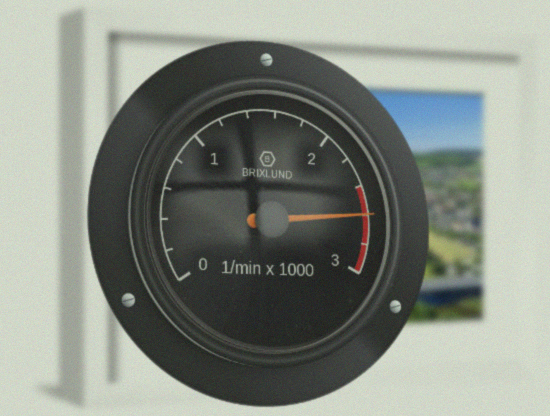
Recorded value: 2600; rpm
